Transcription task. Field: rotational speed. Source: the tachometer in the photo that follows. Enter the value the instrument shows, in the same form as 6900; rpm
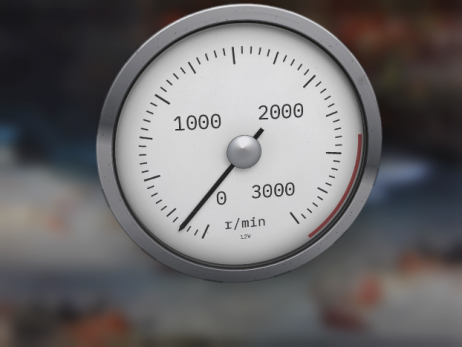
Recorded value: 150; rpm
